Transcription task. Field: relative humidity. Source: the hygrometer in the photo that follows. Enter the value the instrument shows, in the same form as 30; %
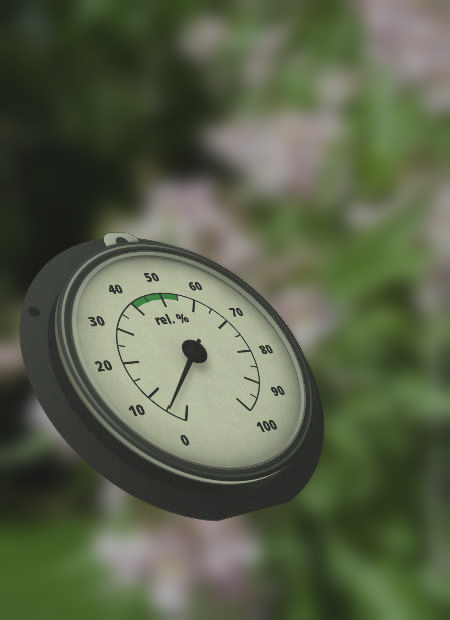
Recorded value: 5; %
